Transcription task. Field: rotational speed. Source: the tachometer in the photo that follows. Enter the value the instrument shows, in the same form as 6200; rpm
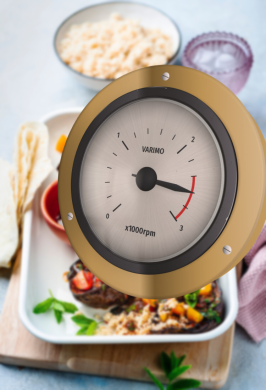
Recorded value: 2600; rpm
